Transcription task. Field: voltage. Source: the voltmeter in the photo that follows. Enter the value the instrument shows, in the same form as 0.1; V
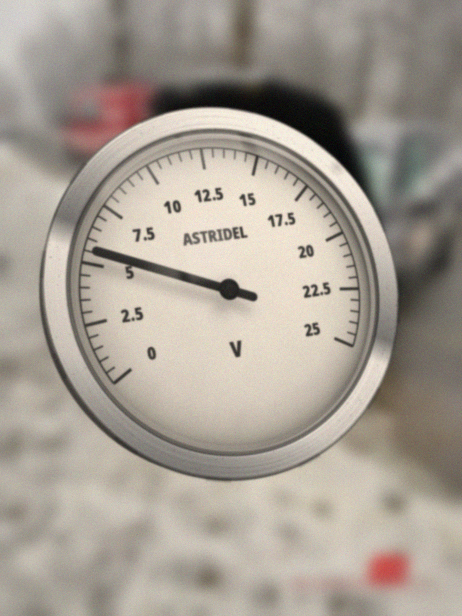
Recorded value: 5.5; V
